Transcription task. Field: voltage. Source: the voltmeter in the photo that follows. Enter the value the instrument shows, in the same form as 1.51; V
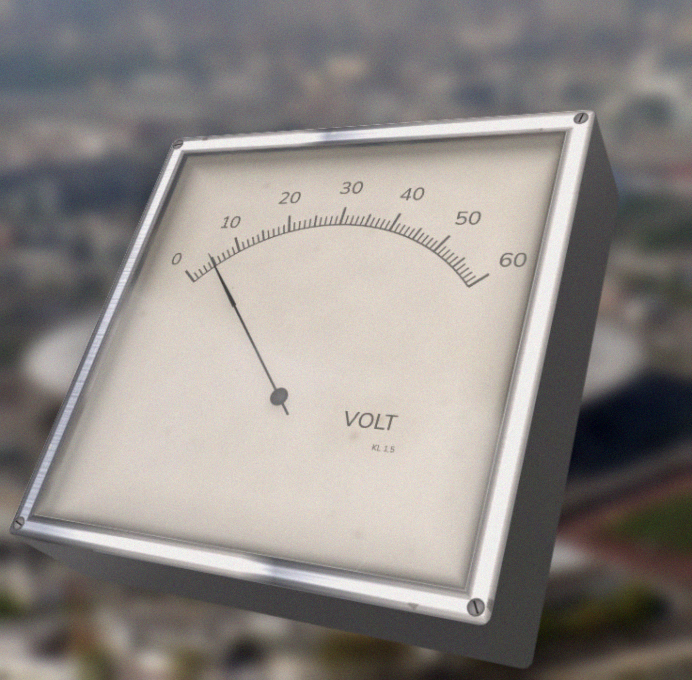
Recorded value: 5; V
